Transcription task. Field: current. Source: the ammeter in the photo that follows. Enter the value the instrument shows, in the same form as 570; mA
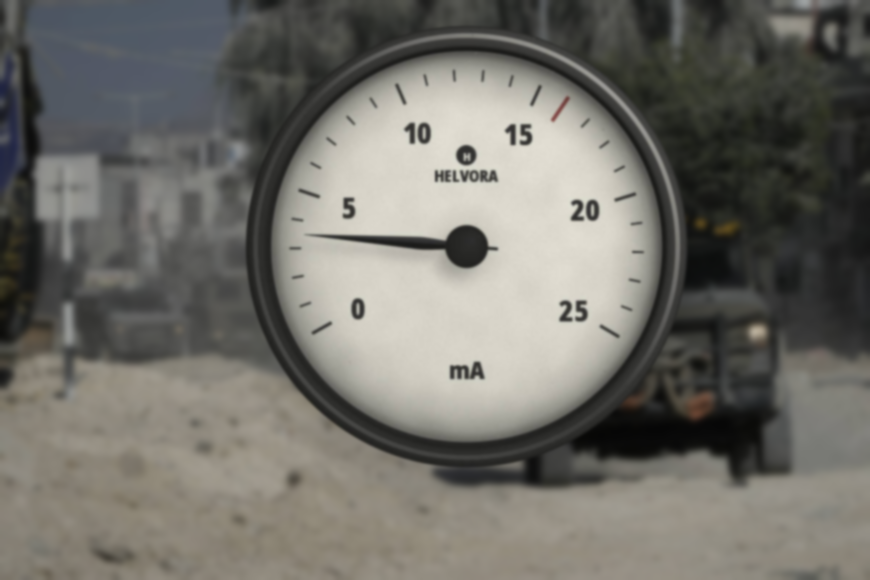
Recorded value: 3.5; mA
